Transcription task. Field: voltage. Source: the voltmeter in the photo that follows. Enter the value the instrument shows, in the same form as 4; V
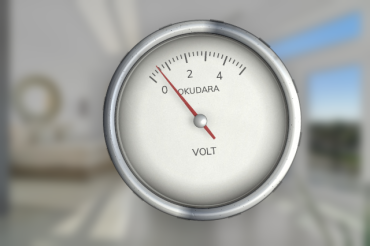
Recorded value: 0.6; V
